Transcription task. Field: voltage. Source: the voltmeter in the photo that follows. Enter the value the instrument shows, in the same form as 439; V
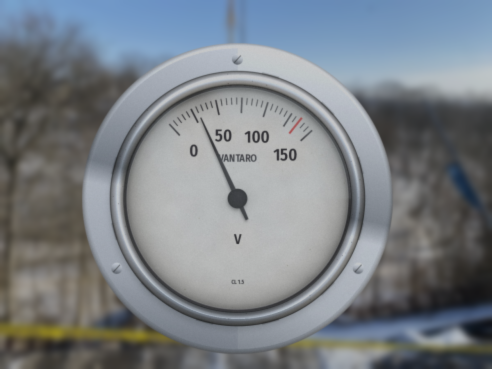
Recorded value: 30; V
